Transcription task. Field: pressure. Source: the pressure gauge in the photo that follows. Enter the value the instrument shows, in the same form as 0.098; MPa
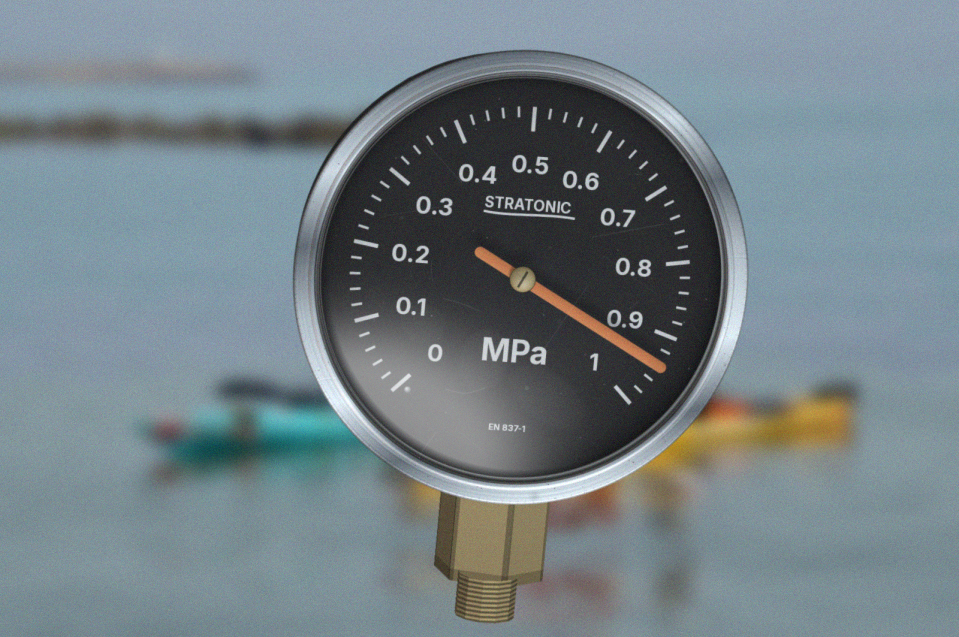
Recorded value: 0.94; MPa
